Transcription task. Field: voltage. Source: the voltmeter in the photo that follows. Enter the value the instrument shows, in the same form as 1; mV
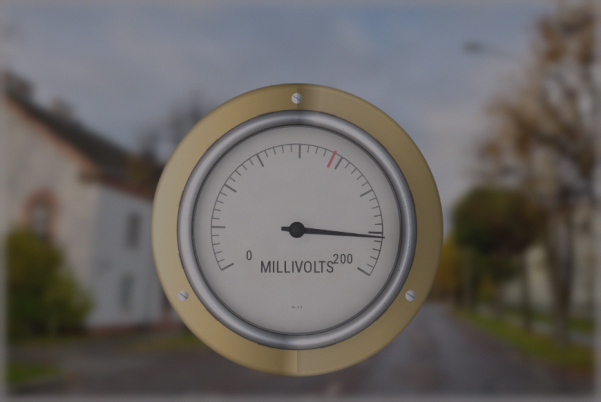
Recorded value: 177.5; mV
